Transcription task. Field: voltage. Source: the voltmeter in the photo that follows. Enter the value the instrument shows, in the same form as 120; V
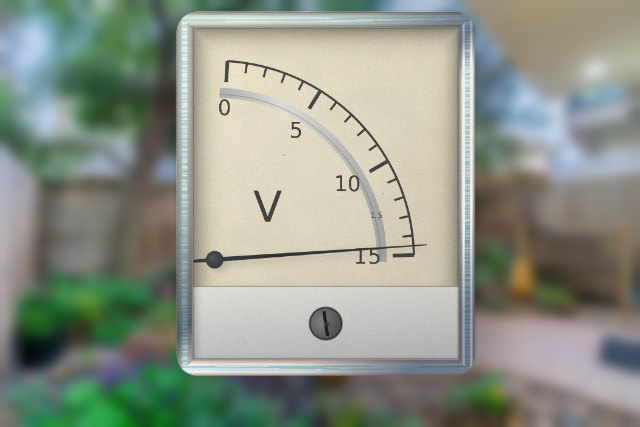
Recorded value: 14.5; V
